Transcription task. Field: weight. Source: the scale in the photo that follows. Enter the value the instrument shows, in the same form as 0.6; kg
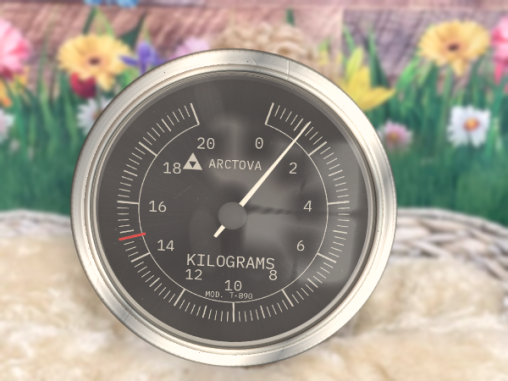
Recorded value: 1.2; kg
